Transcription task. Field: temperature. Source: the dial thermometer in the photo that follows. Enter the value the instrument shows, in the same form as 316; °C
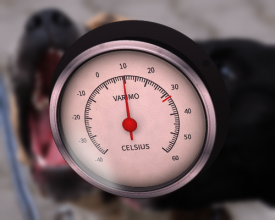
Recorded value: 10; °C
